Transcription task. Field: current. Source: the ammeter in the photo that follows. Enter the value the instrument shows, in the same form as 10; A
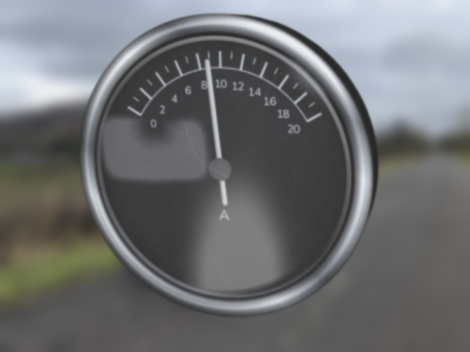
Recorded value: 9; A
